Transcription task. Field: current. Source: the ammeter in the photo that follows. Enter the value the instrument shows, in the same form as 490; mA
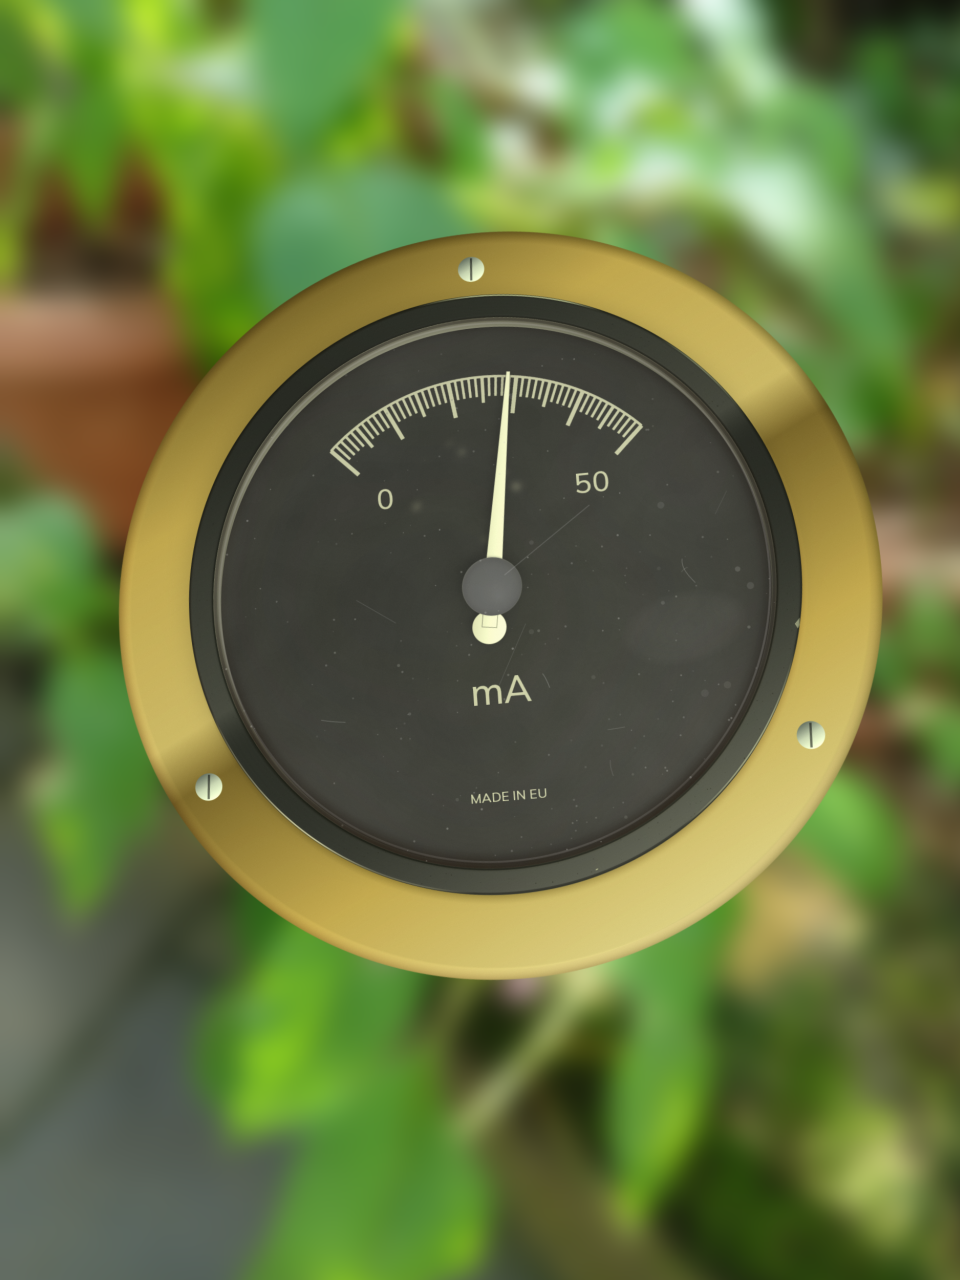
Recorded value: 29; mA
